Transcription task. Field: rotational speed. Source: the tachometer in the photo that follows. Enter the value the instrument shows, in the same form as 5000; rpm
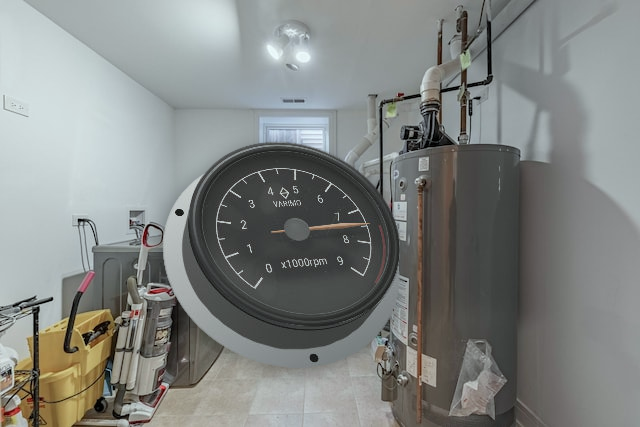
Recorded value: 7500; rpm
